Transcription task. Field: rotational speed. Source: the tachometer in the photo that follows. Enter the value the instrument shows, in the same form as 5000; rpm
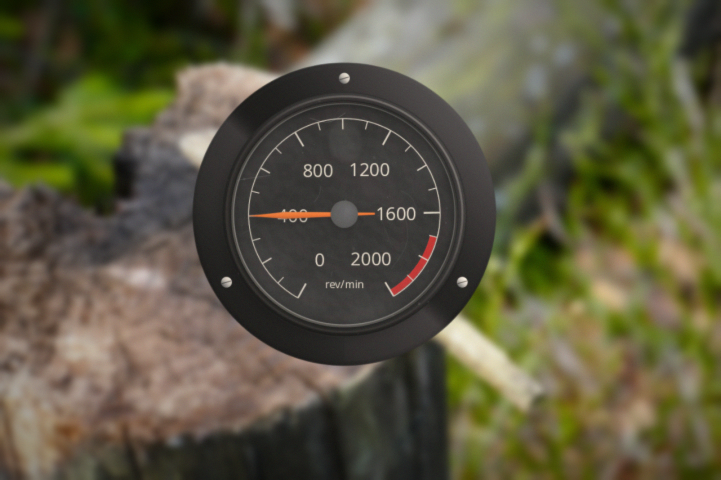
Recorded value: 400; rpm
